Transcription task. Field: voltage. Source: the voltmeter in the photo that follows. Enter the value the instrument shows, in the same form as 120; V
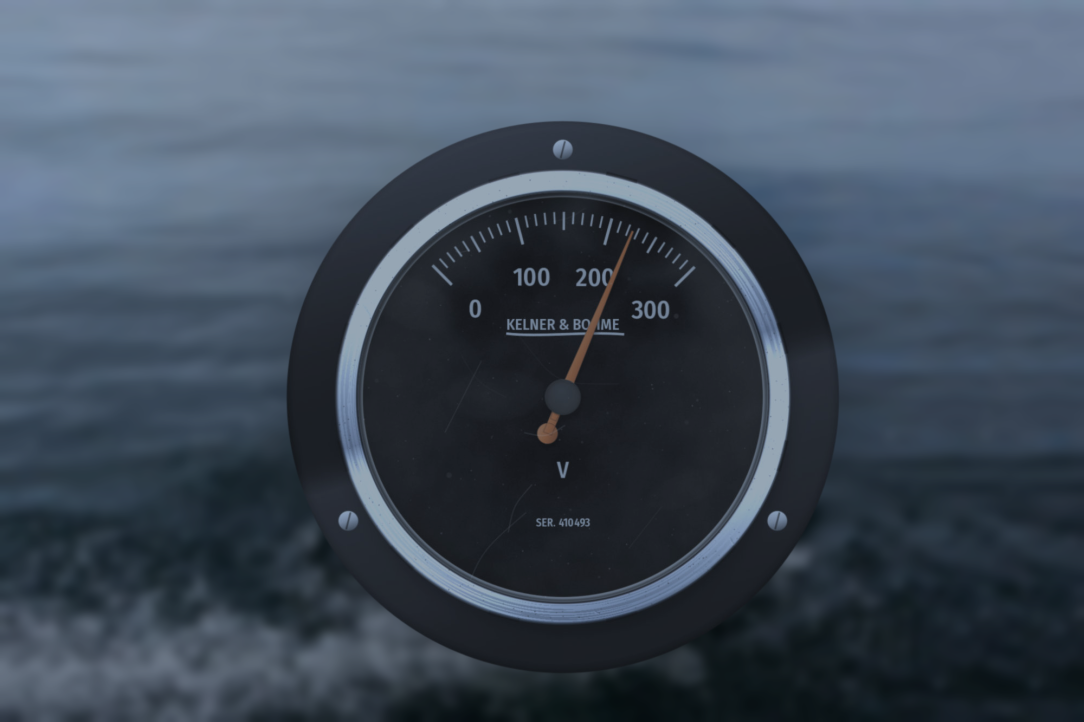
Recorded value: 225; V
